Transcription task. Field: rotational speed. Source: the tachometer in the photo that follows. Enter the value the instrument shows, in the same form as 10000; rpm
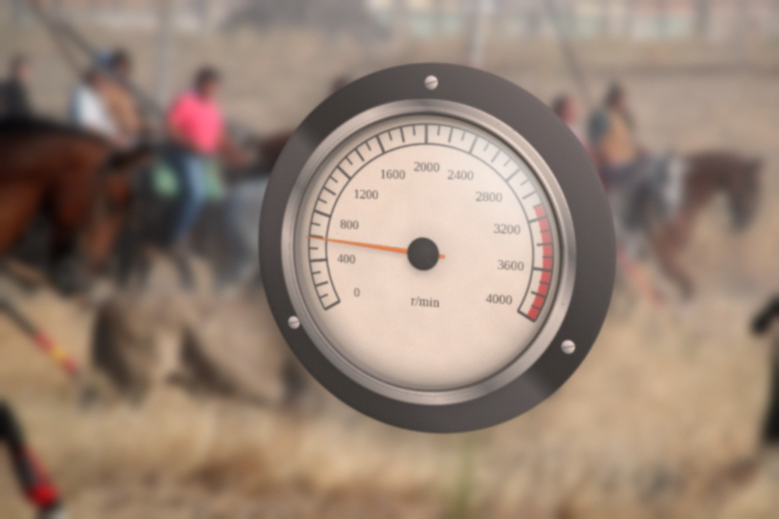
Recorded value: 600; rpm
